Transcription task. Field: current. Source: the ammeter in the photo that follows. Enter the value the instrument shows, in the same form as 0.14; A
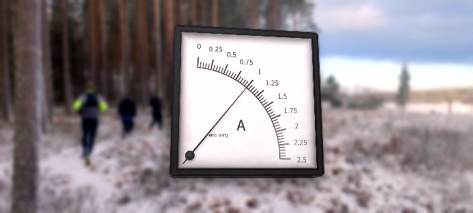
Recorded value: 1; A
